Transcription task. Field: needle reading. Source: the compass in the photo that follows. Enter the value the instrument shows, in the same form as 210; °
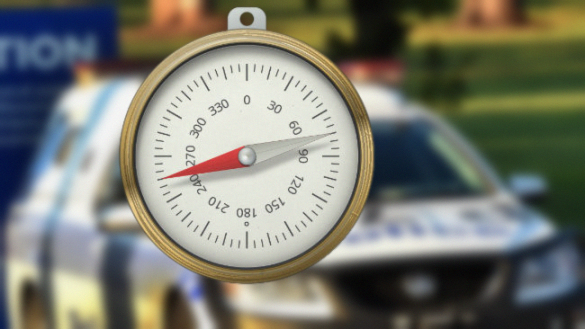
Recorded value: 255; °
